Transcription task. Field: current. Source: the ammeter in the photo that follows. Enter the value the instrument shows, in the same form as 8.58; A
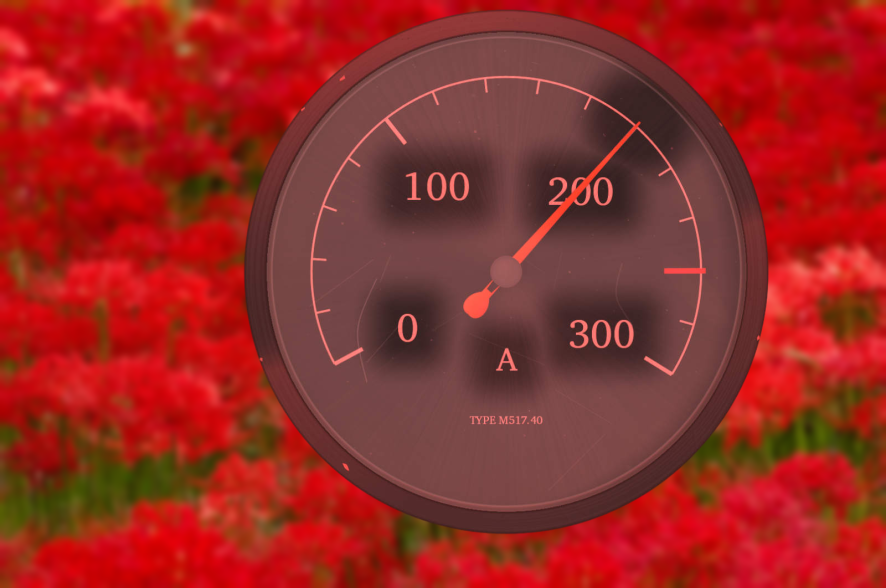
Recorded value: 200; A
